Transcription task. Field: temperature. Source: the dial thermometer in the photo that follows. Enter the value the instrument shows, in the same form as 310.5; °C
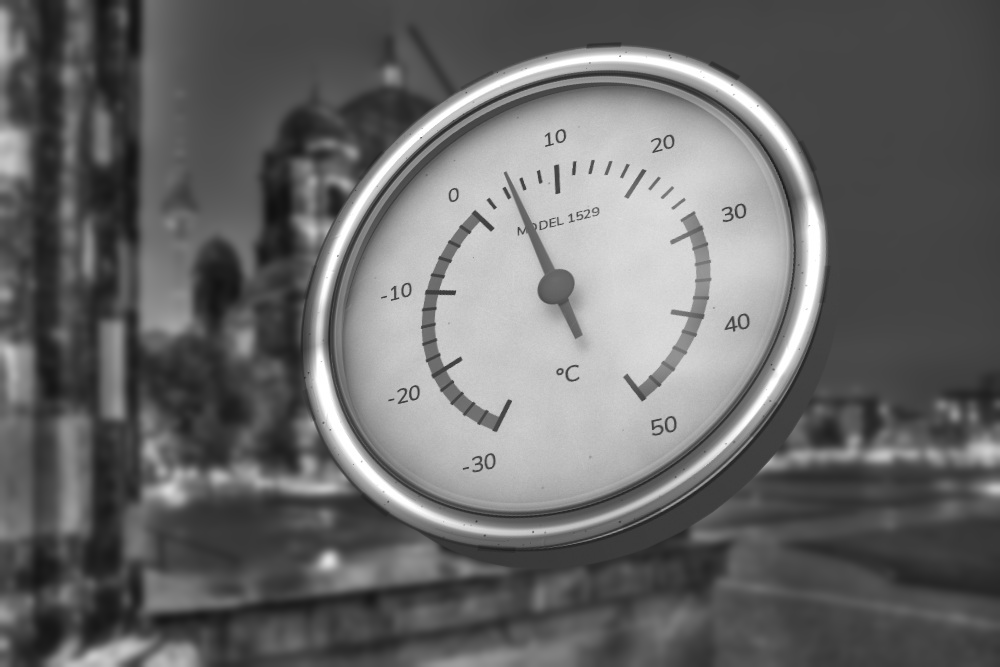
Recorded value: 5; °C
